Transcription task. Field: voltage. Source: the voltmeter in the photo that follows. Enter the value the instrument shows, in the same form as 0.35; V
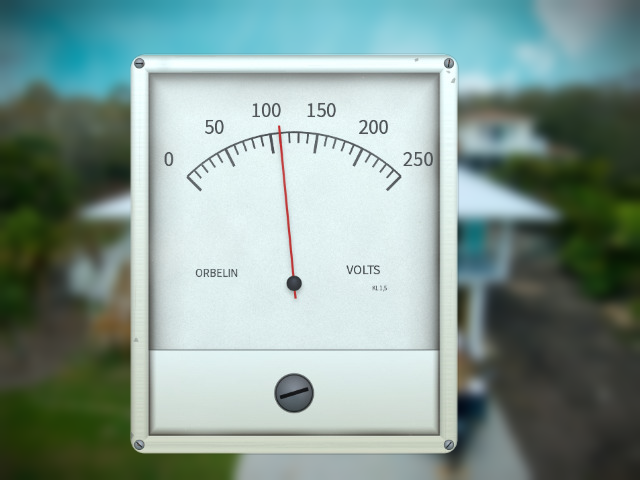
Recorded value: 110; V
